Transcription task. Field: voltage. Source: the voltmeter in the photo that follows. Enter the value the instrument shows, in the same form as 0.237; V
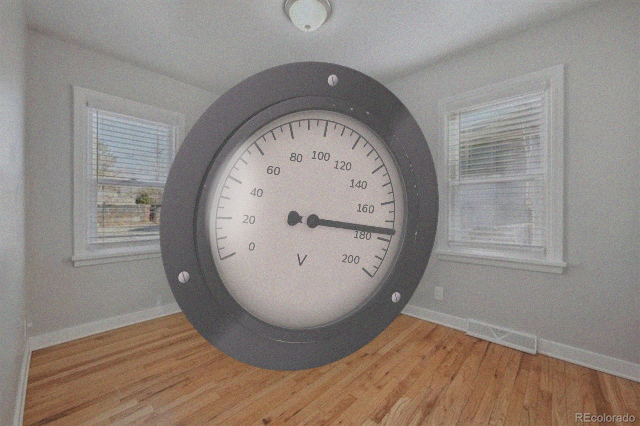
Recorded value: 175; V
